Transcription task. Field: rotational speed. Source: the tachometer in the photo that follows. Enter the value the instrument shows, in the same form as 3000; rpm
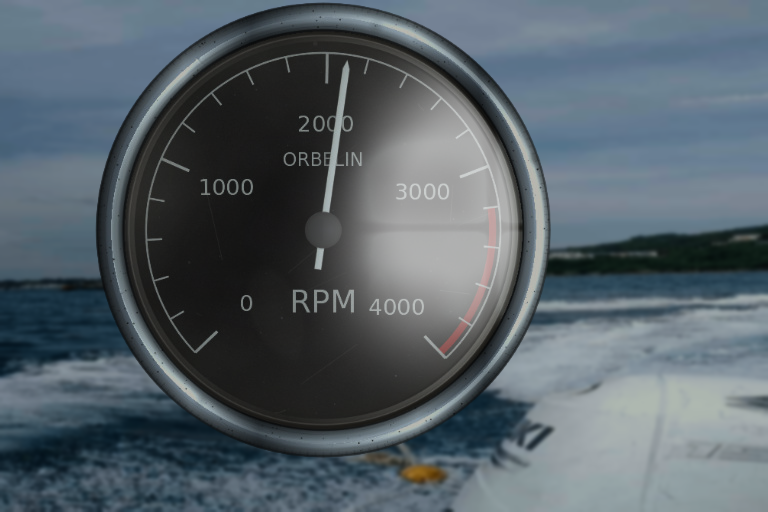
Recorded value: 2100; rpm
